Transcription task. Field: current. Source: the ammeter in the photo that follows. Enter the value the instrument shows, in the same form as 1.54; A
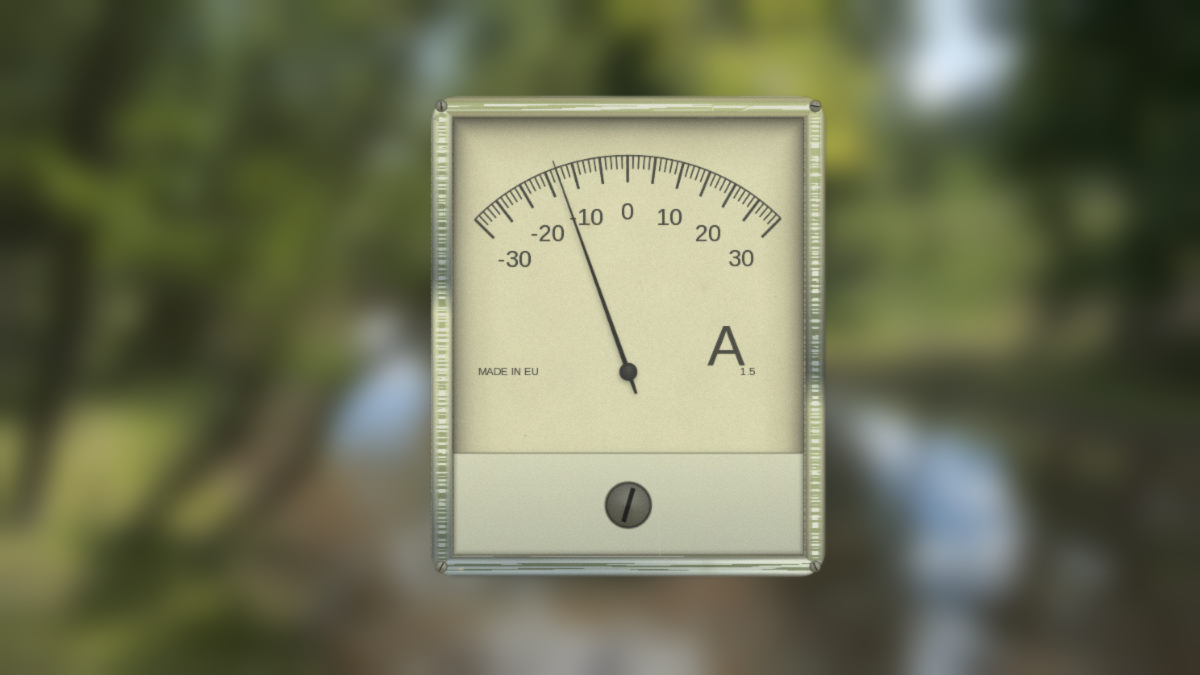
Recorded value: -13; A
